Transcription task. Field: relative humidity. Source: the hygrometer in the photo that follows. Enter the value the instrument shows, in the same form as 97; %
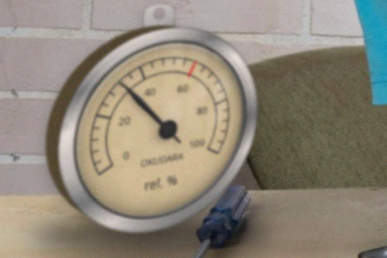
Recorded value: 32; %
